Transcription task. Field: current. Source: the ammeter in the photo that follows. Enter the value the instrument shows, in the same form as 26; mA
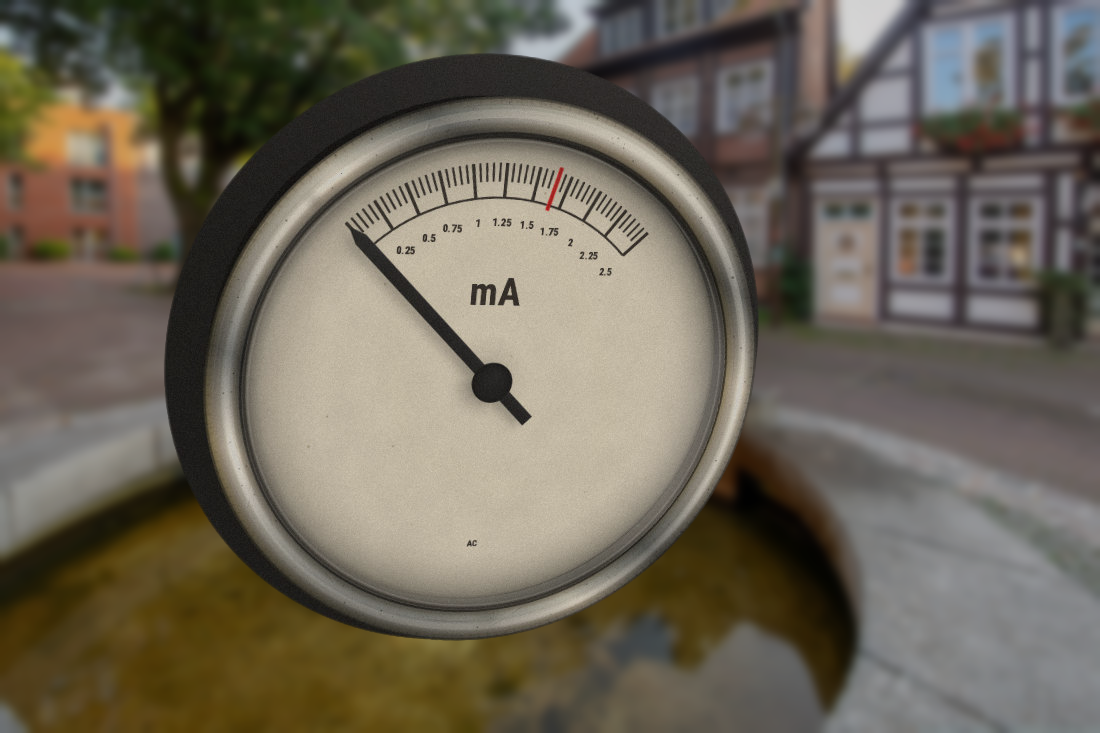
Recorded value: 0; mA
